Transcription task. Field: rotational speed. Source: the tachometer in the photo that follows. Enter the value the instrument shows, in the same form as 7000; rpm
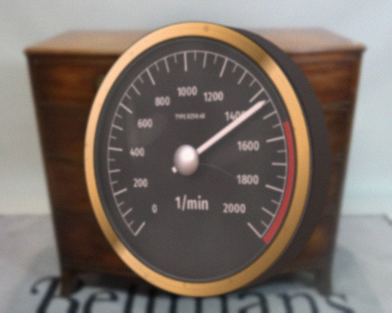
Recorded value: 1450; rpm
